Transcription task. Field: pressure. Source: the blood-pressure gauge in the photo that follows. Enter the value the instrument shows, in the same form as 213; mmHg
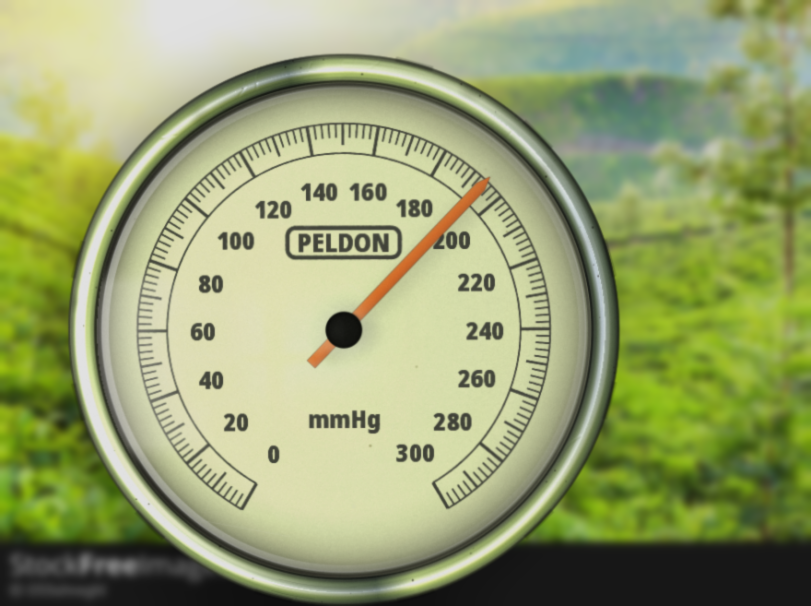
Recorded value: 194; mmHg
